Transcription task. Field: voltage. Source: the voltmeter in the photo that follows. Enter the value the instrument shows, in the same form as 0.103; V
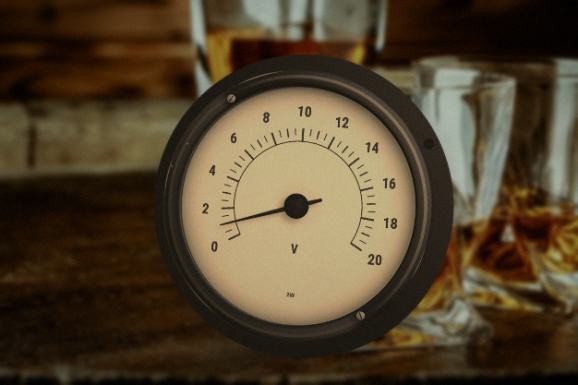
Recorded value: 1; V
